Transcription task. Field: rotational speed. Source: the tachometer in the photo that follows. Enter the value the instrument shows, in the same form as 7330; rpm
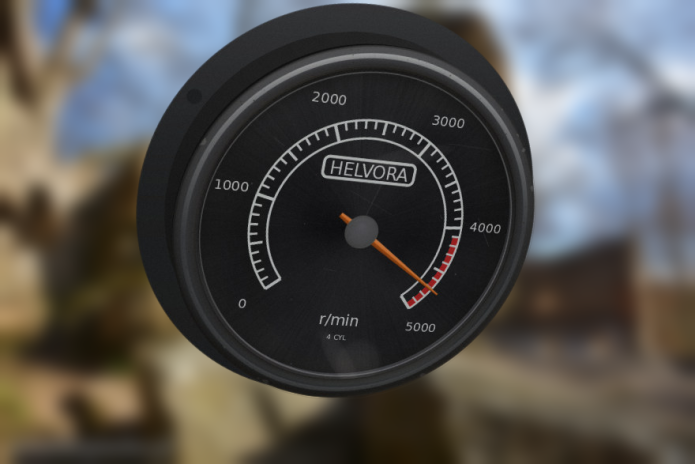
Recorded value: 4700; rpm
